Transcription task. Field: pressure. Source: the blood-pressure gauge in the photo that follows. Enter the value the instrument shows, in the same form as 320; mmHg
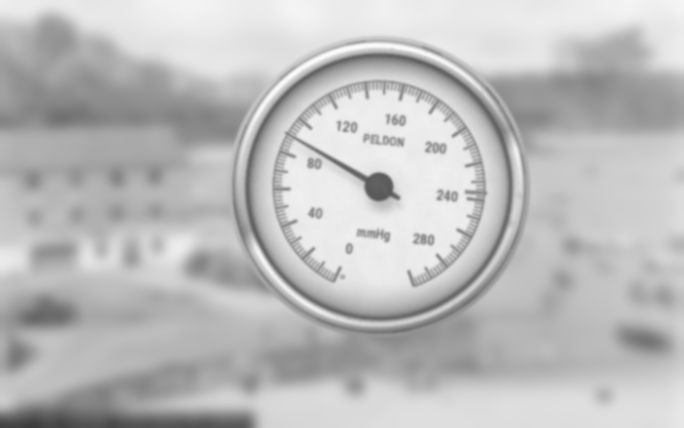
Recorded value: 90; mmHg
